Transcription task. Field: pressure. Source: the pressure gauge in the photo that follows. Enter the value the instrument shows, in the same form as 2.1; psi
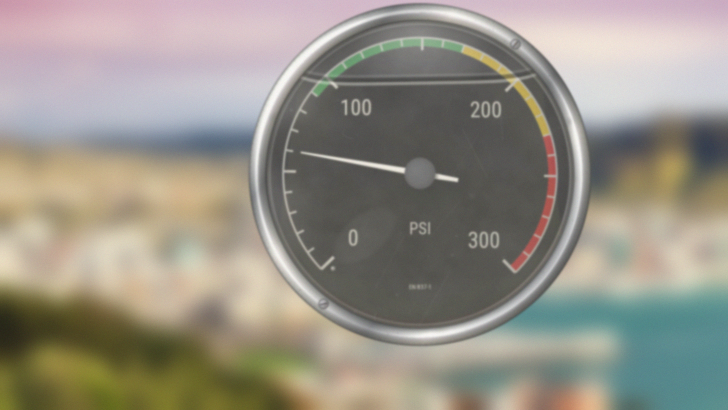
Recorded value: 60; psi
